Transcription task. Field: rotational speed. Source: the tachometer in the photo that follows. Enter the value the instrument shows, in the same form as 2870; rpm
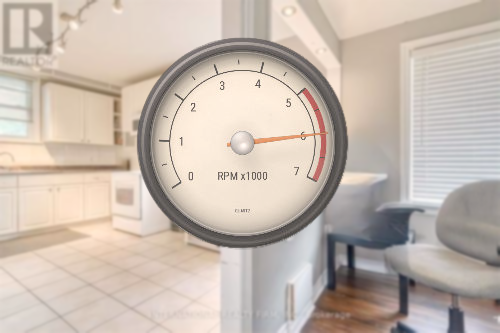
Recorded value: 6000; rpm
